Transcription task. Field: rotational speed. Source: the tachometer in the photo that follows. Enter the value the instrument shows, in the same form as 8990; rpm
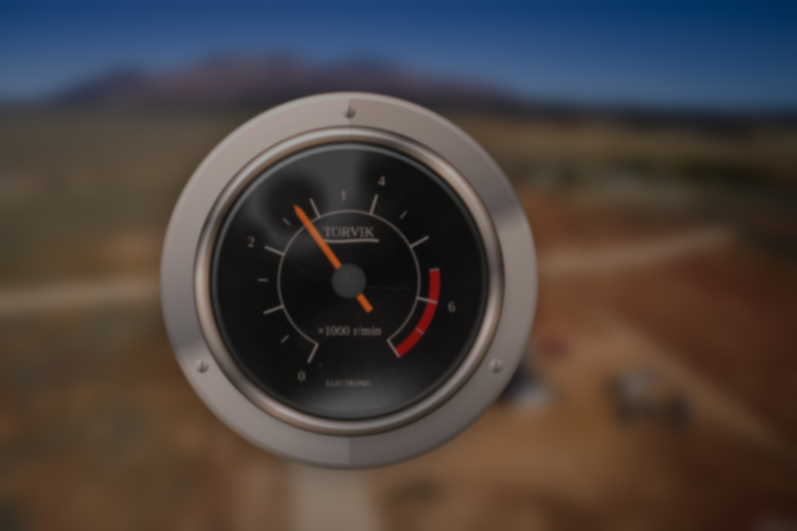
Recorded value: 2750; rpm
